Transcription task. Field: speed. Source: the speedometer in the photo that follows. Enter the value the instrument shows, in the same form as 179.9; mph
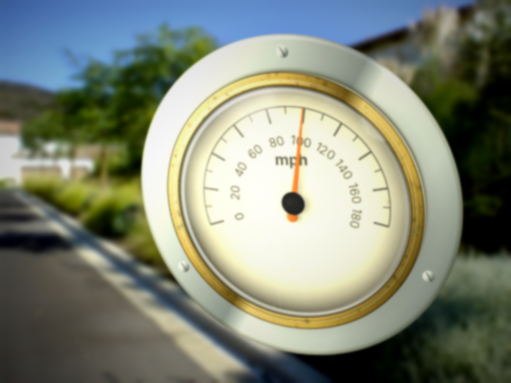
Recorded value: 100; mph
